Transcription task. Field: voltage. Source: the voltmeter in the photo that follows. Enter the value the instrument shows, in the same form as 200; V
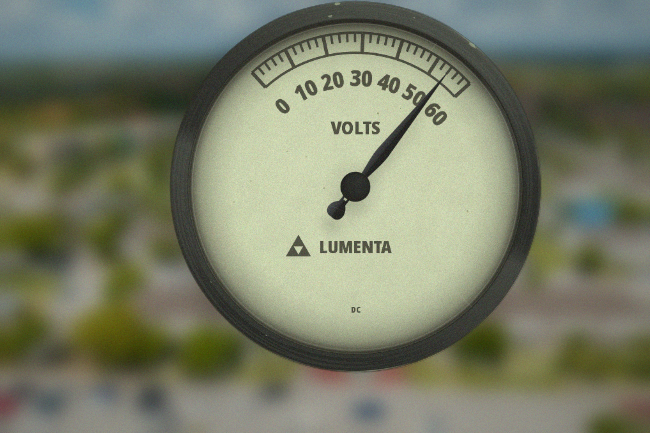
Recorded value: 54; V
